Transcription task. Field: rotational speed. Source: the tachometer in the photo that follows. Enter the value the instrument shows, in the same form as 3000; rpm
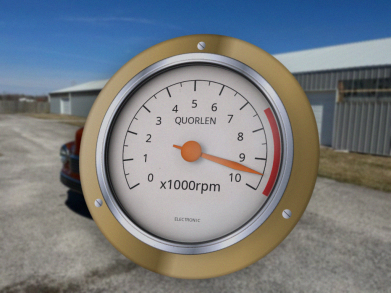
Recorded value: 9500; rpm
